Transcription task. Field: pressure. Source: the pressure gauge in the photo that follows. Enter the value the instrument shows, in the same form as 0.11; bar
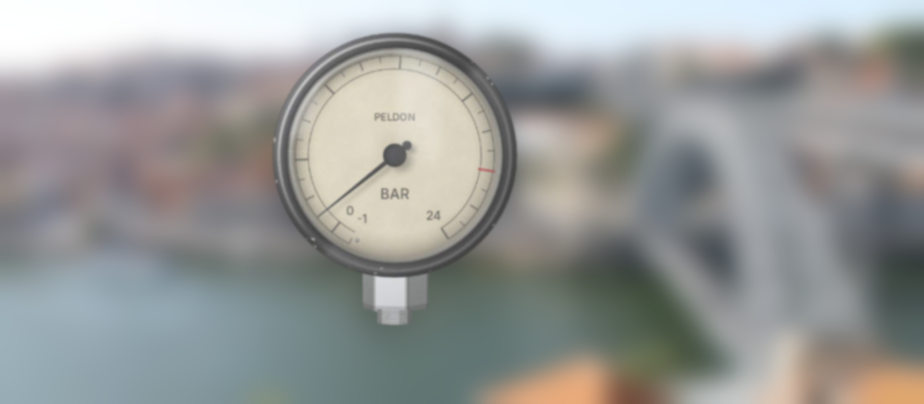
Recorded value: 1; bar
